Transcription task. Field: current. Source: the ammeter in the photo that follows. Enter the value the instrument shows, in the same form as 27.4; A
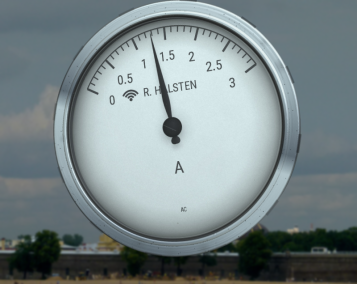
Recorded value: 1.3; A
